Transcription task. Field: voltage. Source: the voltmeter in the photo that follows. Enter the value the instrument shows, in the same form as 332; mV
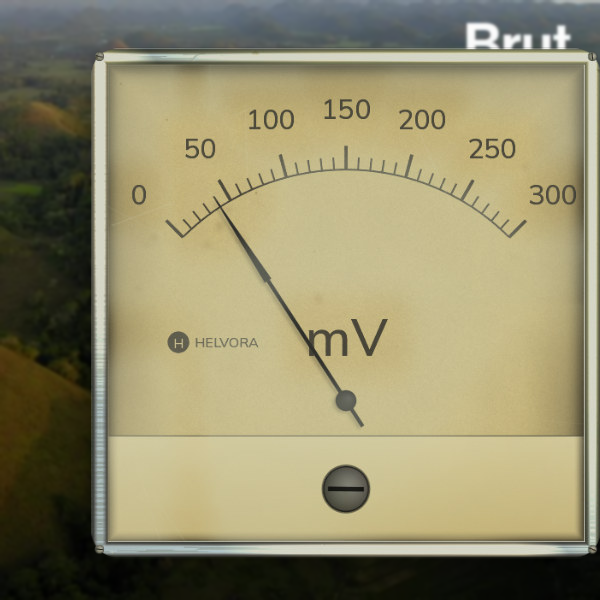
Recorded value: 40; mV
